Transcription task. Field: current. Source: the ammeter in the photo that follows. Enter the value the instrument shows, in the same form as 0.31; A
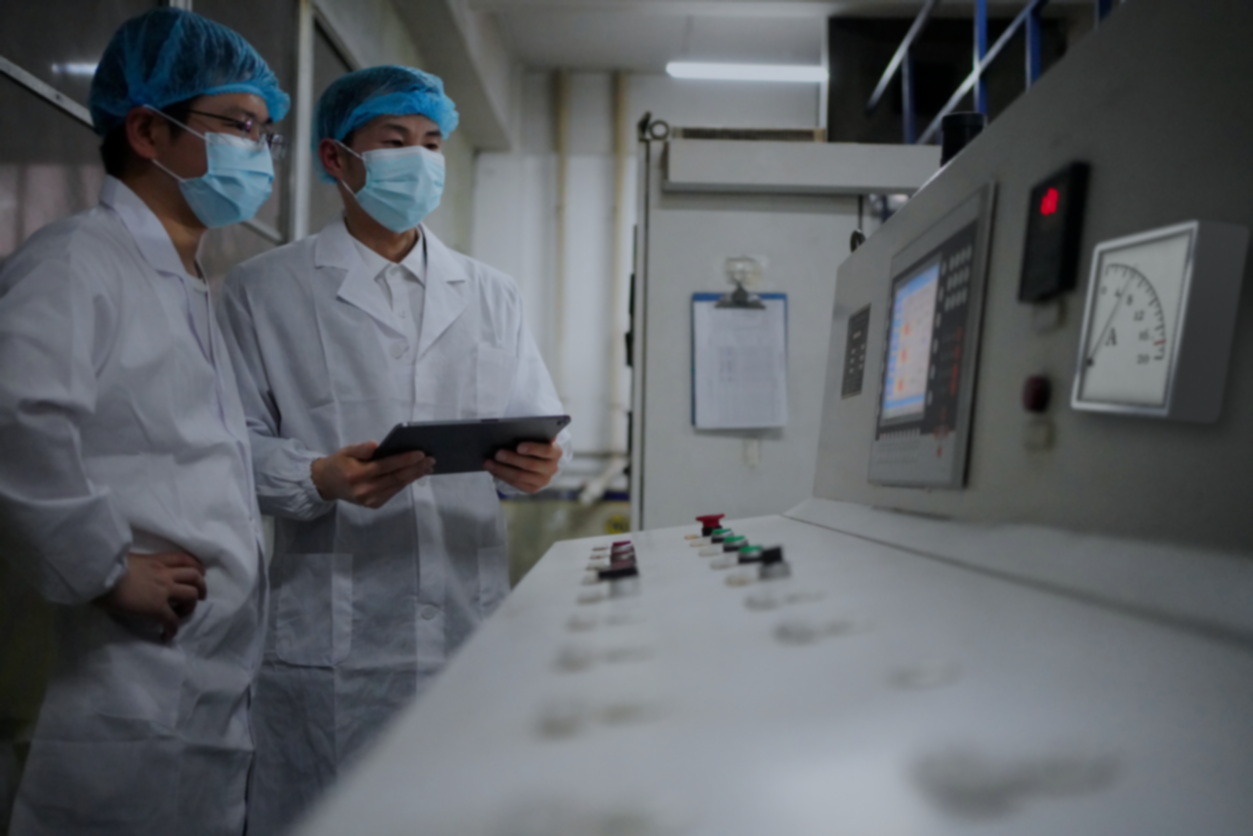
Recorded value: 6; A
